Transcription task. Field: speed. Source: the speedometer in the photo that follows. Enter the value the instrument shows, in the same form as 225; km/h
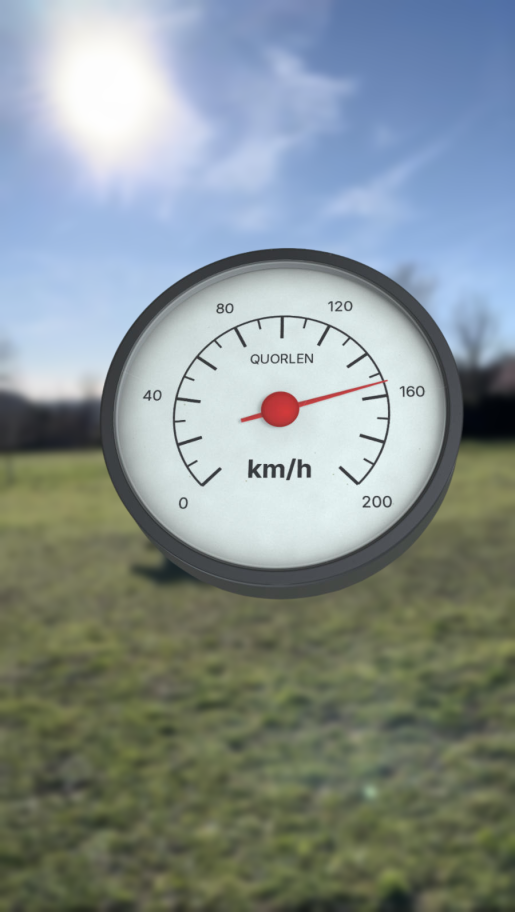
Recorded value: 155; km/h
